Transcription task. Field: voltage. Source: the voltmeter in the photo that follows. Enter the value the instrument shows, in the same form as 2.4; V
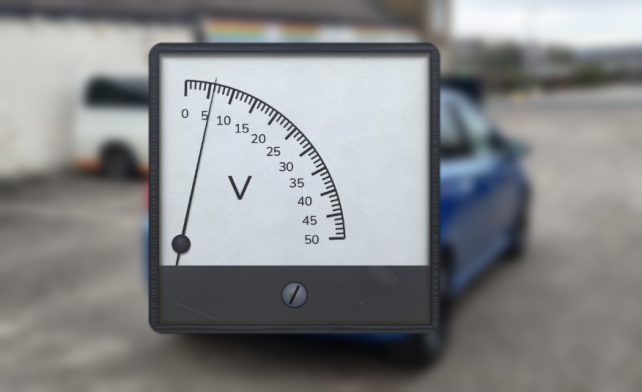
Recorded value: 6; V
